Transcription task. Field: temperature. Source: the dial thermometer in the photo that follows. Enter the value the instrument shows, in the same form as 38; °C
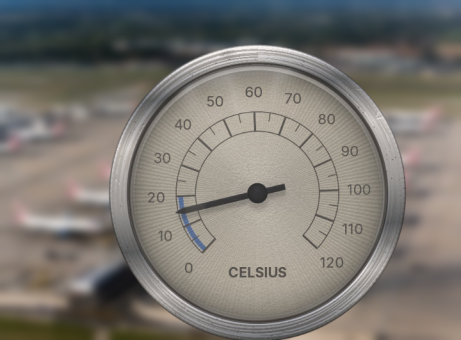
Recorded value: 15; °C
